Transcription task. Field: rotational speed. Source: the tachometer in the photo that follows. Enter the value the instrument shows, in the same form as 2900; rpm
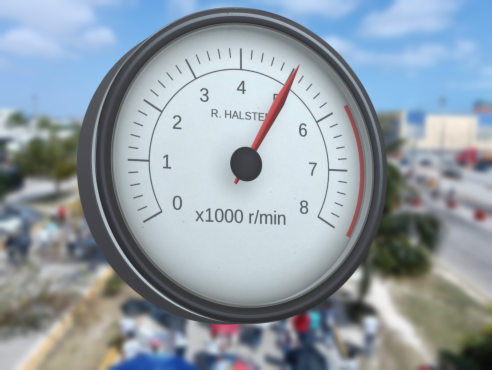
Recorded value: 5000; rpm
